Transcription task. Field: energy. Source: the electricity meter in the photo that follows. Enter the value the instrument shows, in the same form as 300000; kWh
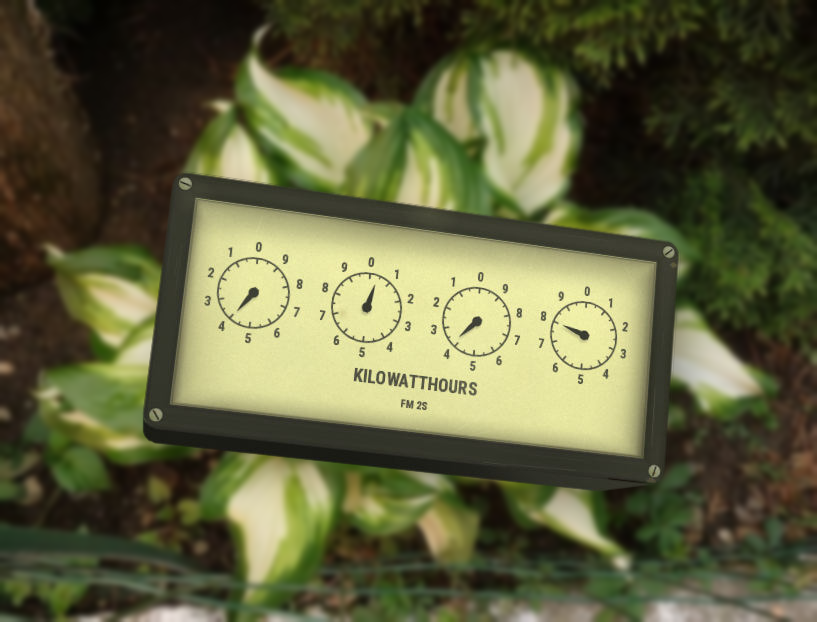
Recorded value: 4038; kWh
